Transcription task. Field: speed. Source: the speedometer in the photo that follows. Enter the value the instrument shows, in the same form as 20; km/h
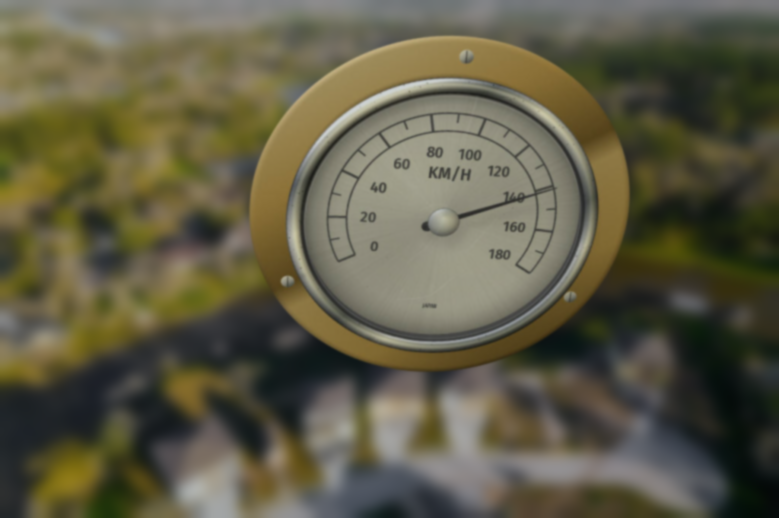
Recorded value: 140; km/h
